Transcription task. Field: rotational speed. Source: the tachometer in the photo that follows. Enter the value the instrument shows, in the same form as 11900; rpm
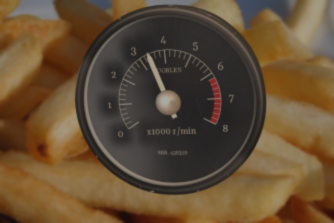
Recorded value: 3400; rpm
